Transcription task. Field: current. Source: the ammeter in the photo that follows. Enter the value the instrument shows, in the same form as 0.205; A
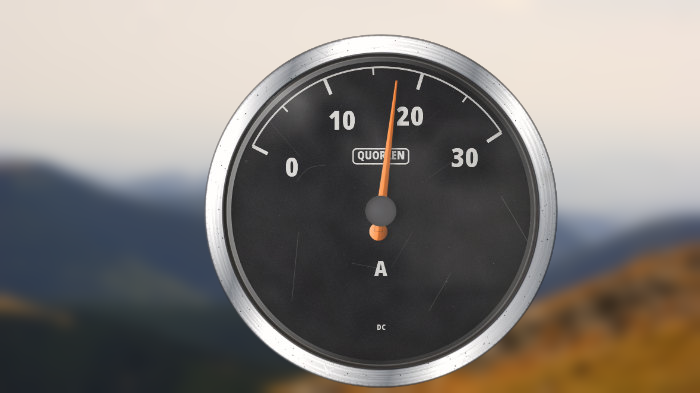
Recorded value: 17.5; A
